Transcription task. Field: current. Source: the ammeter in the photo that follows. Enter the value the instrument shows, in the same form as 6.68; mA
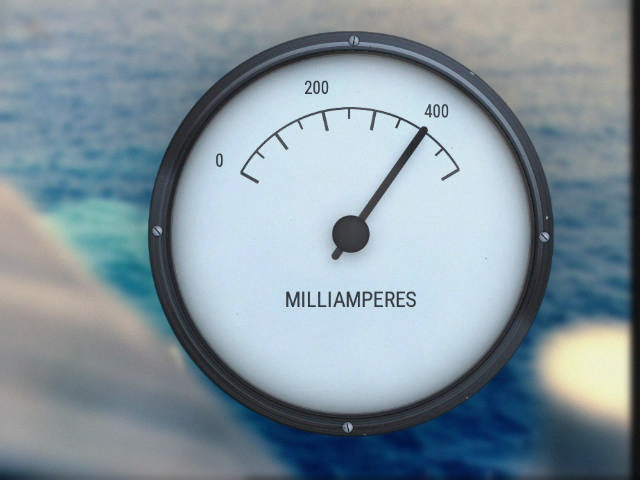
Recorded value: 400; mA
